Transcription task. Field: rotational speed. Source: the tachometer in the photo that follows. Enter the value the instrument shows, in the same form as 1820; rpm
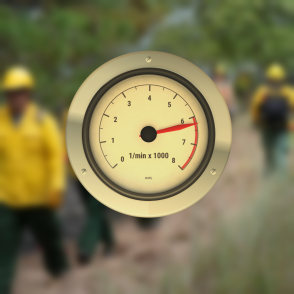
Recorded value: 6250; rpm
